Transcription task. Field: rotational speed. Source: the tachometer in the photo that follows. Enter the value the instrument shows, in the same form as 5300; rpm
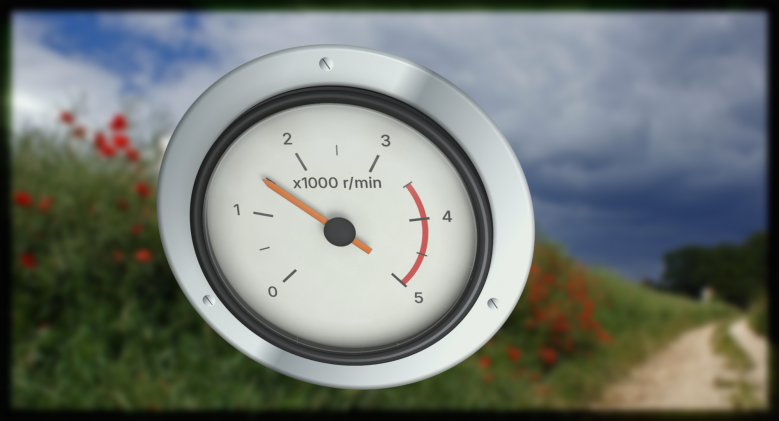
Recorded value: 1500; rpm
